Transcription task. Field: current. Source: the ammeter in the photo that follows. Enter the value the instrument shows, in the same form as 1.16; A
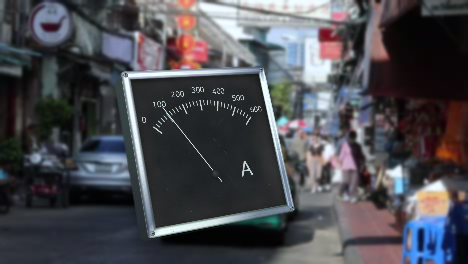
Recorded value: 100; A
